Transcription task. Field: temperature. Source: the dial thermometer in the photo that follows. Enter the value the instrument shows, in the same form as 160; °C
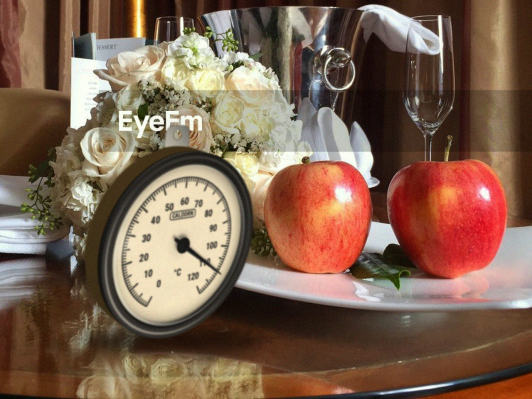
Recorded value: 110; °C
